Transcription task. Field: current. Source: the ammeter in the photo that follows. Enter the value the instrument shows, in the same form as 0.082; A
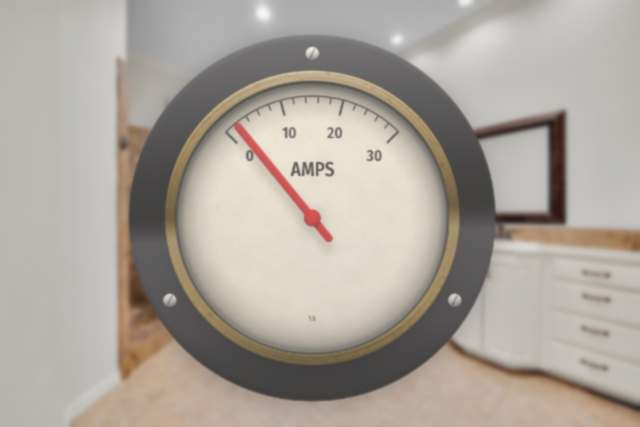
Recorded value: 2; A
